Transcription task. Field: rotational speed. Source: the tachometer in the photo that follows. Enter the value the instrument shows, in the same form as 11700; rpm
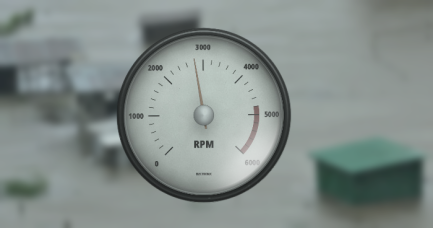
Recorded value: 2800; rpm
